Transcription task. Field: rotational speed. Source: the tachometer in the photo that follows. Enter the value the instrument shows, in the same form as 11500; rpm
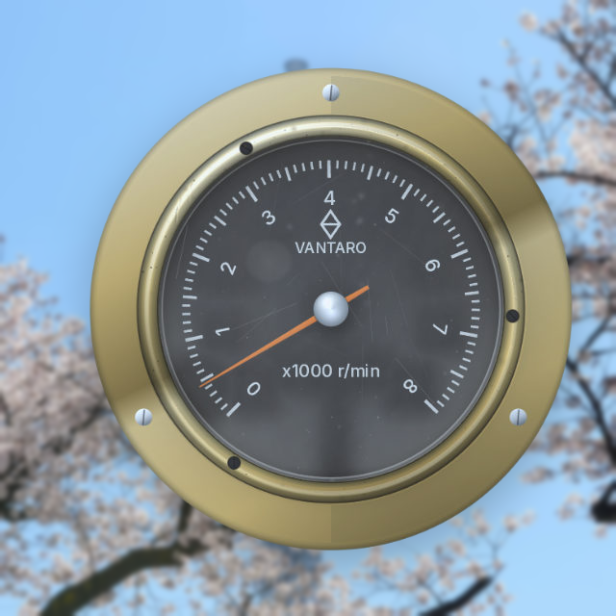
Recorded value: 450; rpm
